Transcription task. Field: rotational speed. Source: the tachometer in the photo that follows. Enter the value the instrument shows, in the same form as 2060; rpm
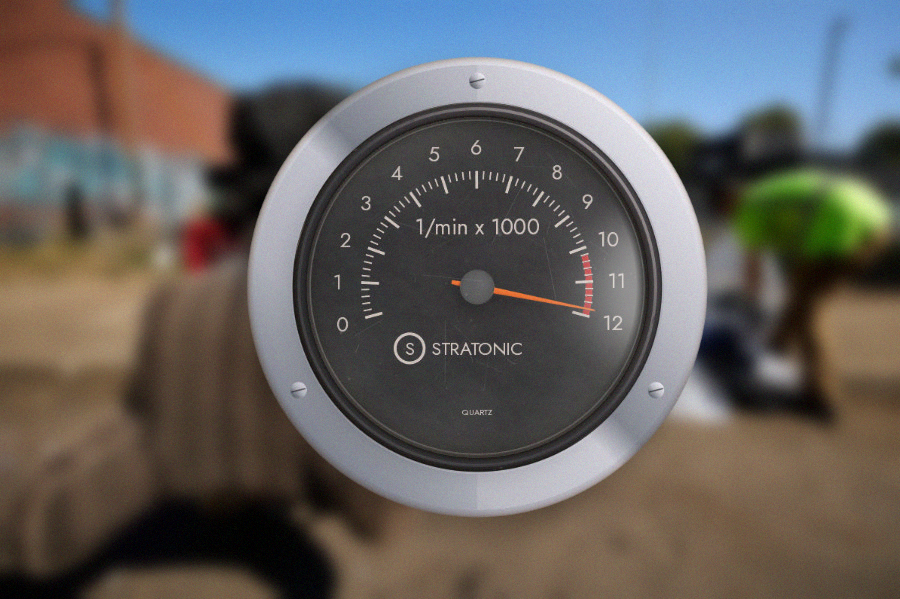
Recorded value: 11800; rpm
